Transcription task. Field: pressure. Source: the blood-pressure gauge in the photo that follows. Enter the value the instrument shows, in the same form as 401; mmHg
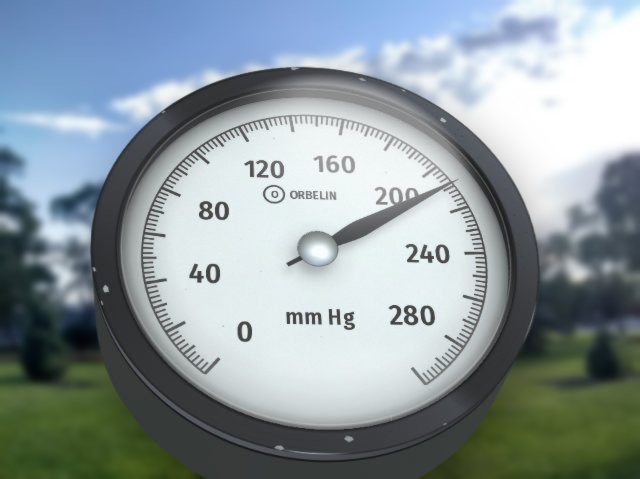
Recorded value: 210; mmHg
